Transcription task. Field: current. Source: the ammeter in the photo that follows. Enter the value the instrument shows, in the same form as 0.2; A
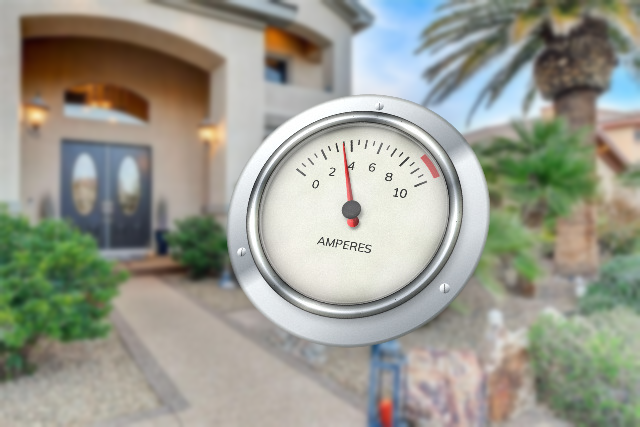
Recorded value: 3.5; A
